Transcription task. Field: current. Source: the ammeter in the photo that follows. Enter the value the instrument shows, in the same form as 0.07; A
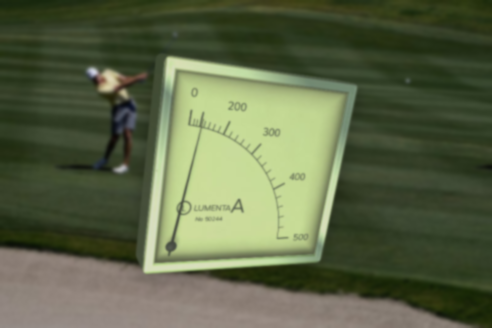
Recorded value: 100; A
